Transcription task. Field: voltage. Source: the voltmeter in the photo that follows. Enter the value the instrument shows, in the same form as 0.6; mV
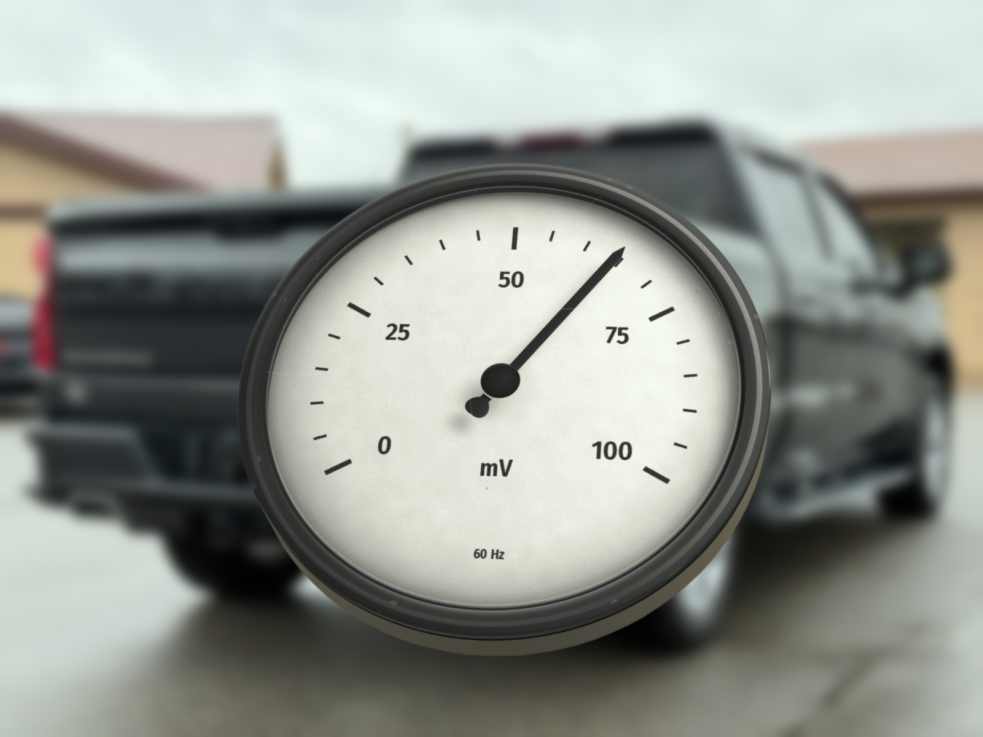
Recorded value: 65; mV
